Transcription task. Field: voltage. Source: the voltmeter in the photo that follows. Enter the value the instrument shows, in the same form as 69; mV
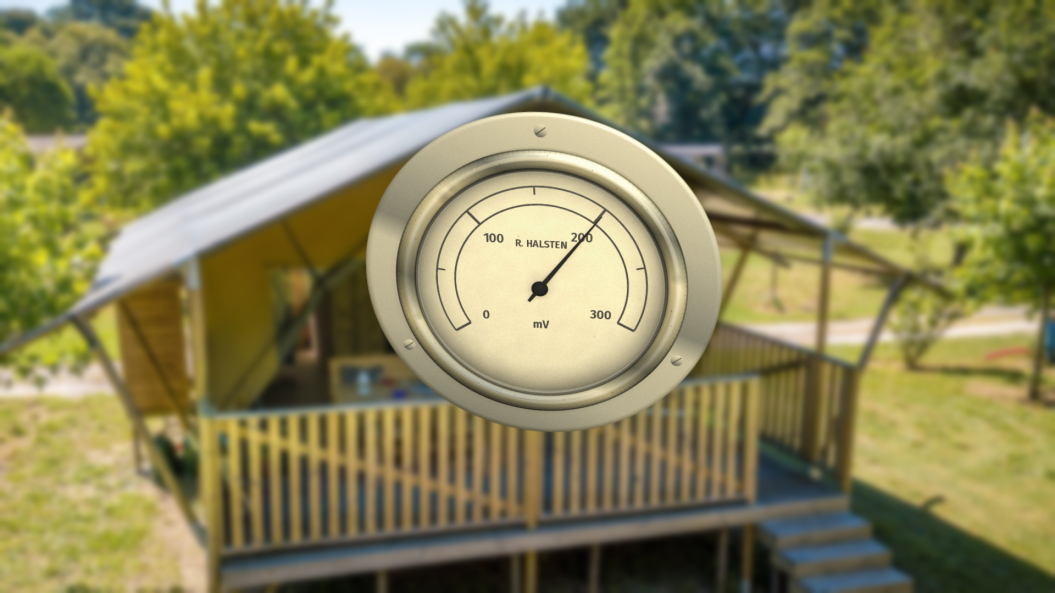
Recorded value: 200; mV
